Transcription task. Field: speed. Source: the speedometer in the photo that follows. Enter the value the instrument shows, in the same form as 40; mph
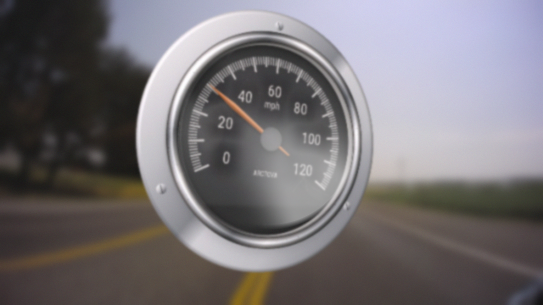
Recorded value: 30; mph
